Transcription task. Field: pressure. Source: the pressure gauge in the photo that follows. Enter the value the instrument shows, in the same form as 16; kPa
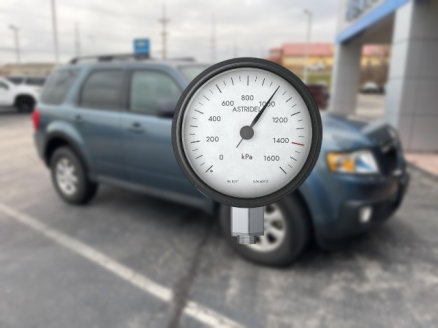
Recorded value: 1000; kPa
